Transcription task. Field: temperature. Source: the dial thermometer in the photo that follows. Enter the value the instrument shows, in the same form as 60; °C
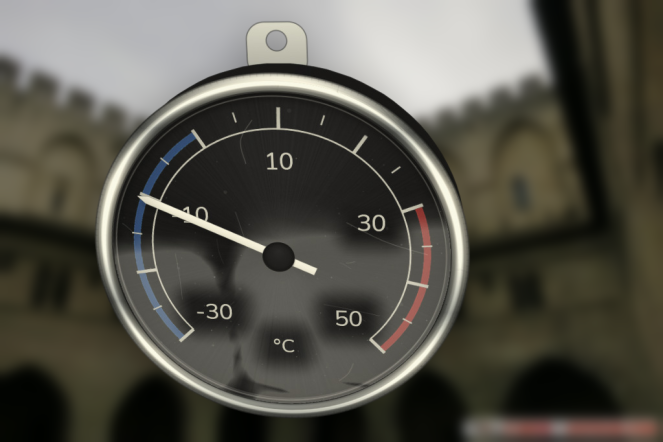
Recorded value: -10; °C
